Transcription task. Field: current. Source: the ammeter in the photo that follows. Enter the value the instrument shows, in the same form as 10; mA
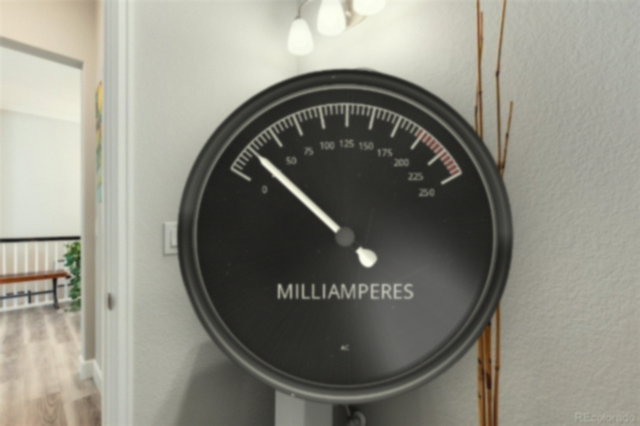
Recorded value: 25; mA
